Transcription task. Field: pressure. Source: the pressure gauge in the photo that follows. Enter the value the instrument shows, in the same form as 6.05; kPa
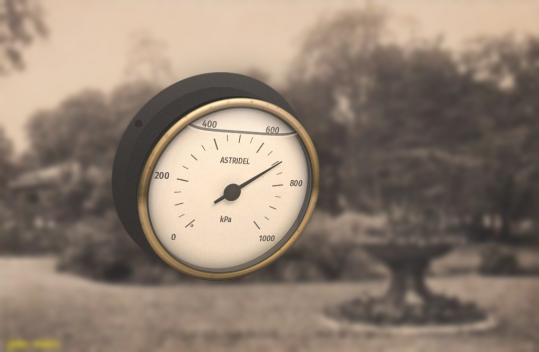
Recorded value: 700; kPa
